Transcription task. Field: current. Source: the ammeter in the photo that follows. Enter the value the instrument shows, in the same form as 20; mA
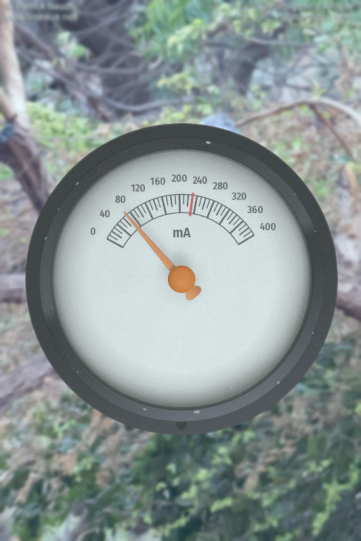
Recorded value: 70; mA
